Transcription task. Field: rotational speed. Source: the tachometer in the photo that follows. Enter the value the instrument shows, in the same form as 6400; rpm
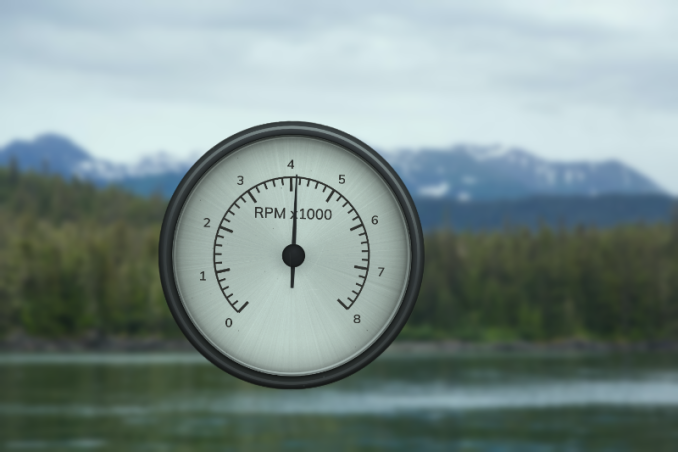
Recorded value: 4100; rpm
